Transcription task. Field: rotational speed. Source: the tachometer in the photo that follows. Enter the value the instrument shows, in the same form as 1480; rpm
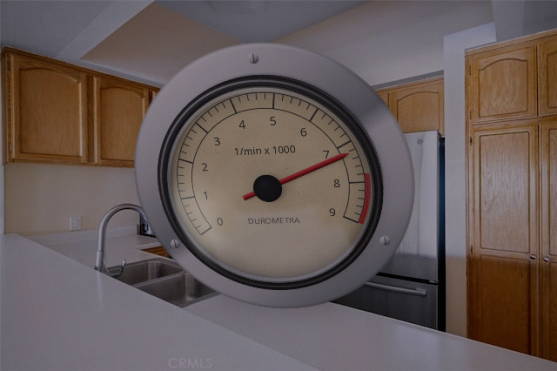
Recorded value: 7200; rpm
